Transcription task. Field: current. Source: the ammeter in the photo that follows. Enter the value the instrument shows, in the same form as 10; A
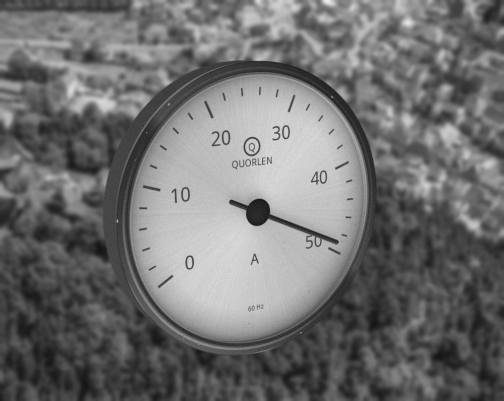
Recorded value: 49; A
